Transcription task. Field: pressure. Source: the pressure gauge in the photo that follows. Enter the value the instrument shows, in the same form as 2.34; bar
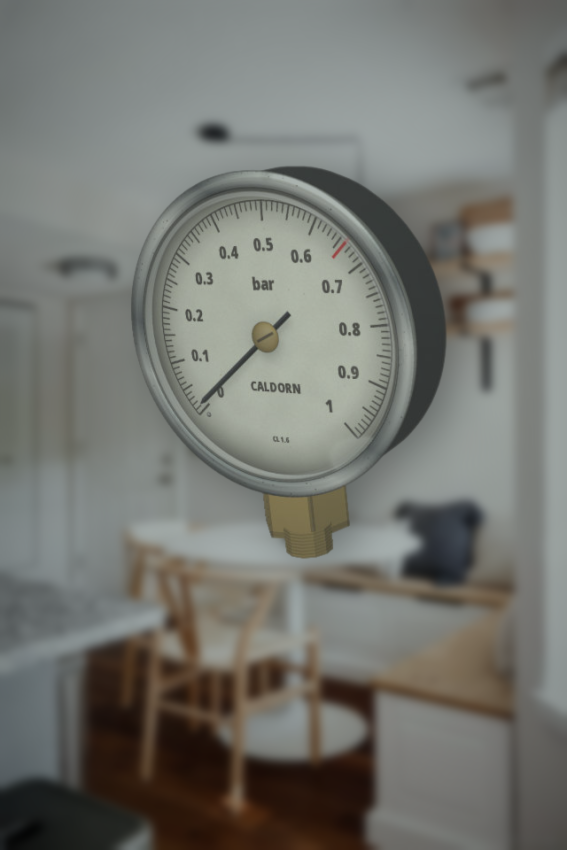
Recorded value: 0.01; bar
